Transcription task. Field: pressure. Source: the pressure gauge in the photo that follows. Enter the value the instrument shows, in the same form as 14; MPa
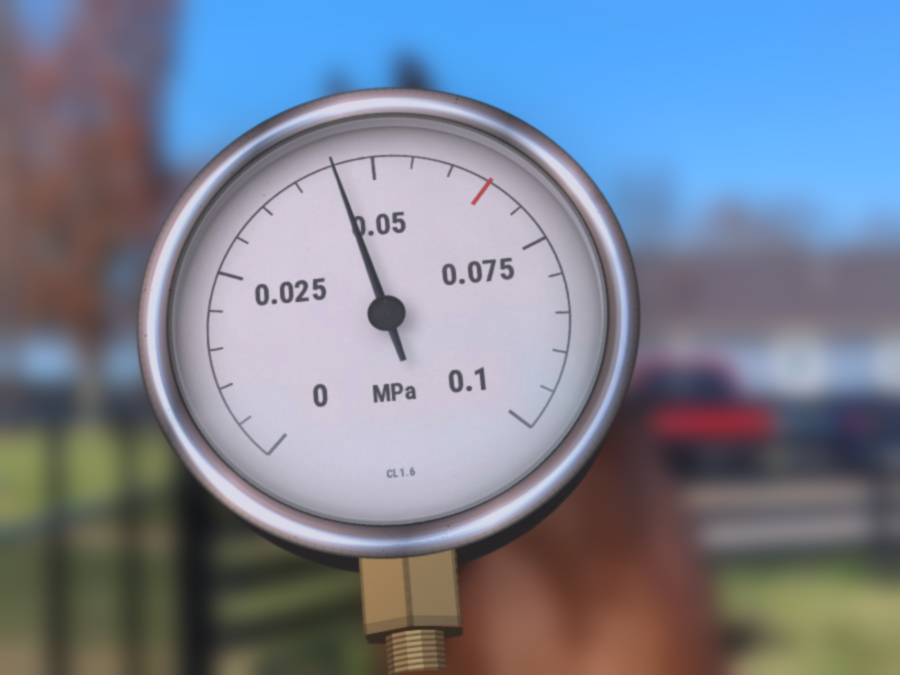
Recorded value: 0.045; MPa
